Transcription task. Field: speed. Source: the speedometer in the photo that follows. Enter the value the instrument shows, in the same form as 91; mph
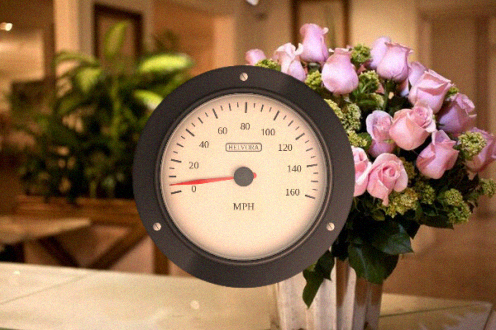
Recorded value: 5; mph
